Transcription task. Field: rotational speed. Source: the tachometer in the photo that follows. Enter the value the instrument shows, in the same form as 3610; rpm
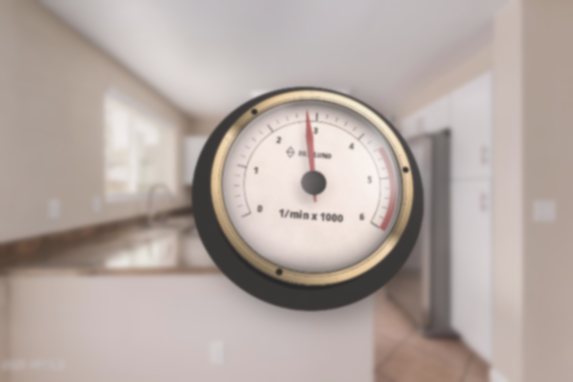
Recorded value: 2800; rpm
